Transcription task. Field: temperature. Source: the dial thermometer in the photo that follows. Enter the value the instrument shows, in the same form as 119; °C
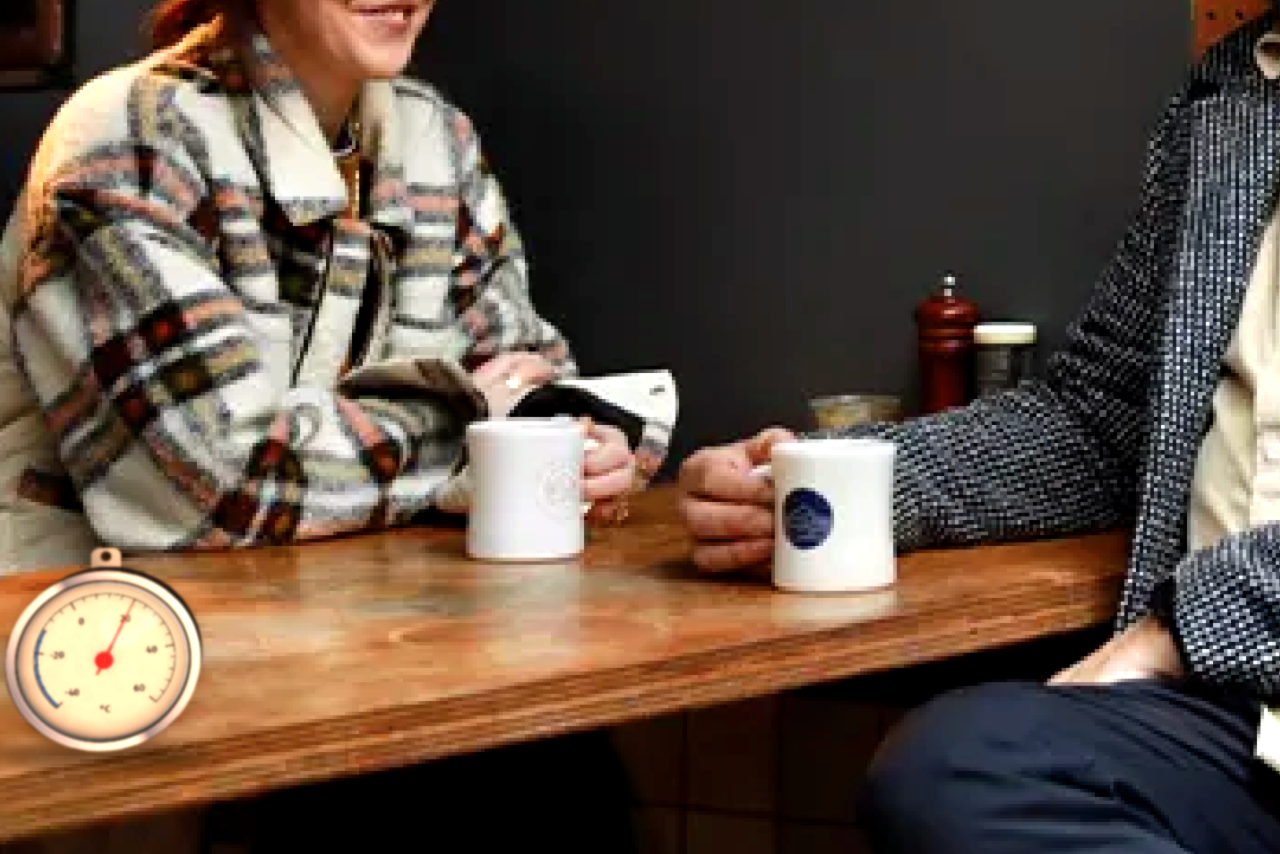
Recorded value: 20; °C
